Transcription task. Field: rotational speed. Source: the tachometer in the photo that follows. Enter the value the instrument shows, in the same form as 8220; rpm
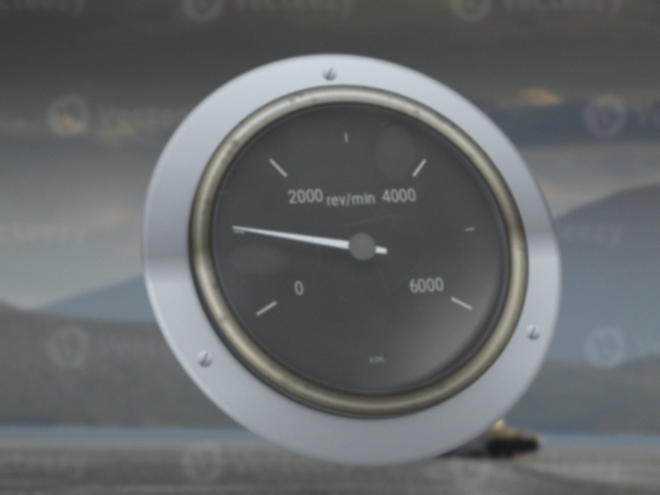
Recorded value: 1000; rpm
